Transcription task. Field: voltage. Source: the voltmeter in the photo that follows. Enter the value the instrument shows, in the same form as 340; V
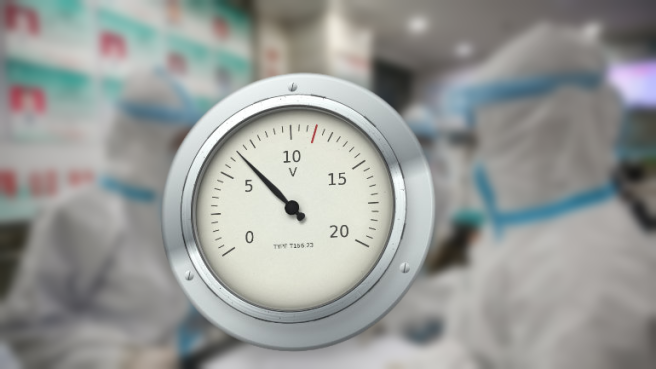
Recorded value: 6.5; V
